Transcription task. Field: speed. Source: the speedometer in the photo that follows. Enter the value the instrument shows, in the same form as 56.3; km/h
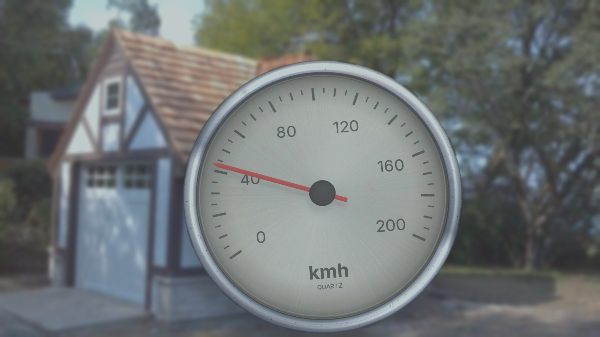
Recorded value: 42.5; km/h
